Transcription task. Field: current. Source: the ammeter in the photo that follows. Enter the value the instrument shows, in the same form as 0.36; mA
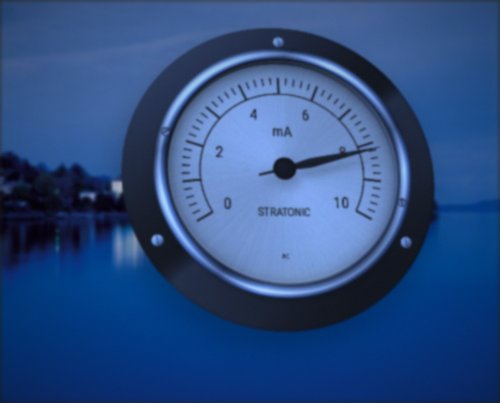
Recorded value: 8.2; mA
